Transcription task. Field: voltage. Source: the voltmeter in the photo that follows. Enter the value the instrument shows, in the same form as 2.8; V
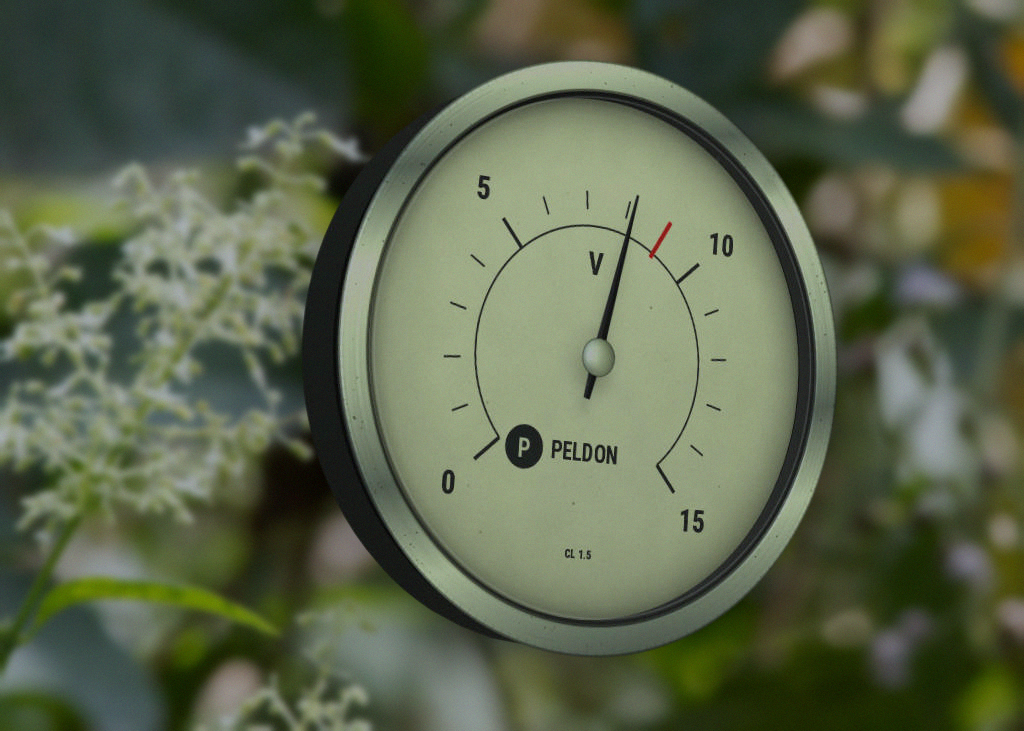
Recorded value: 8; V
